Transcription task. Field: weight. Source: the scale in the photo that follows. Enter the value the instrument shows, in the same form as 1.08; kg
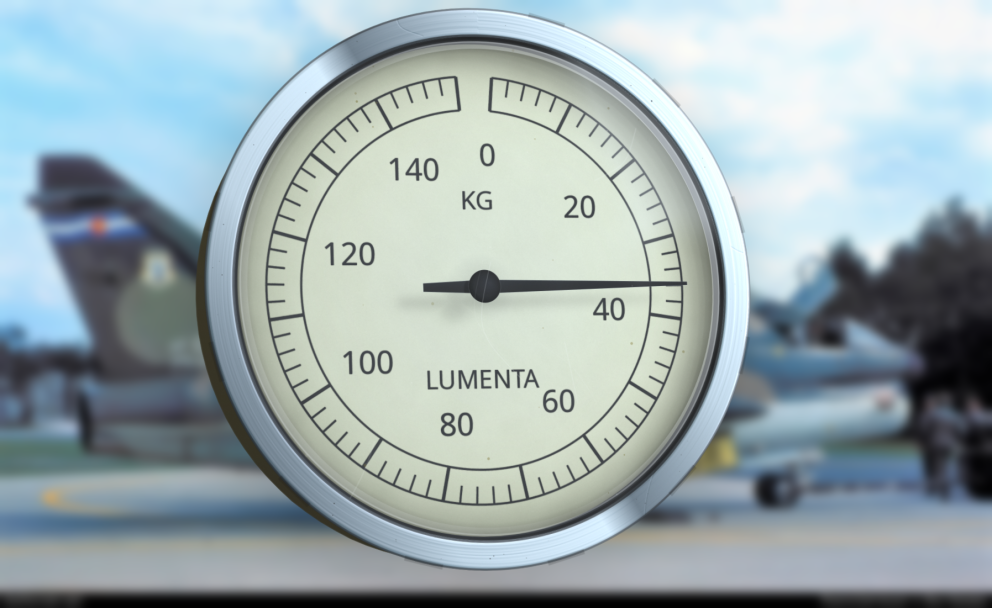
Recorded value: 36; kg
